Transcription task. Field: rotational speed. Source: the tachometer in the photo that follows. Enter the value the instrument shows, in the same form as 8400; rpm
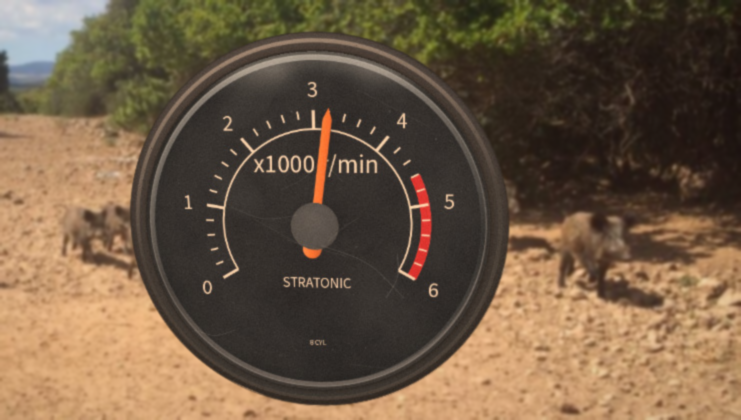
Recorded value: 3200; rpm
